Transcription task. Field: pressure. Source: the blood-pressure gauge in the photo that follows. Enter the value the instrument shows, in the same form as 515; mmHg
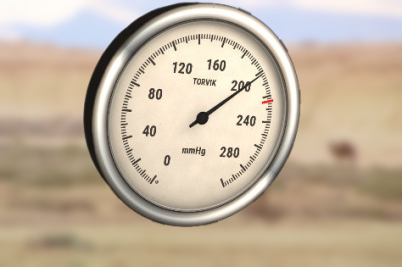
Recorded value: 200; mmHg
